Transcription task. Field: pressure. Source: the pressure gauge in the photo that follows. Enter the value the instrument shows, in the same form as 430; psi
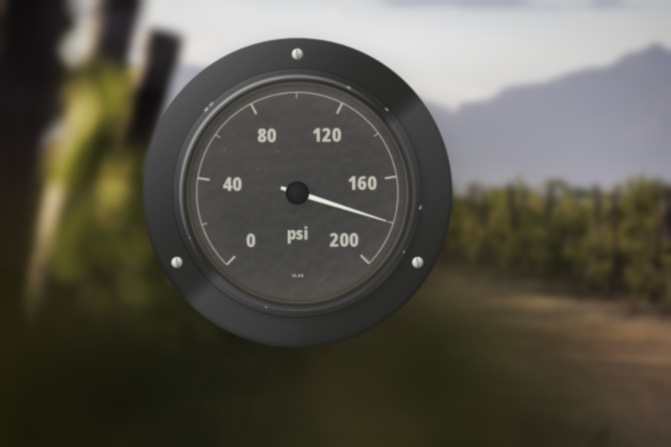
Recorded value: 180; psi
